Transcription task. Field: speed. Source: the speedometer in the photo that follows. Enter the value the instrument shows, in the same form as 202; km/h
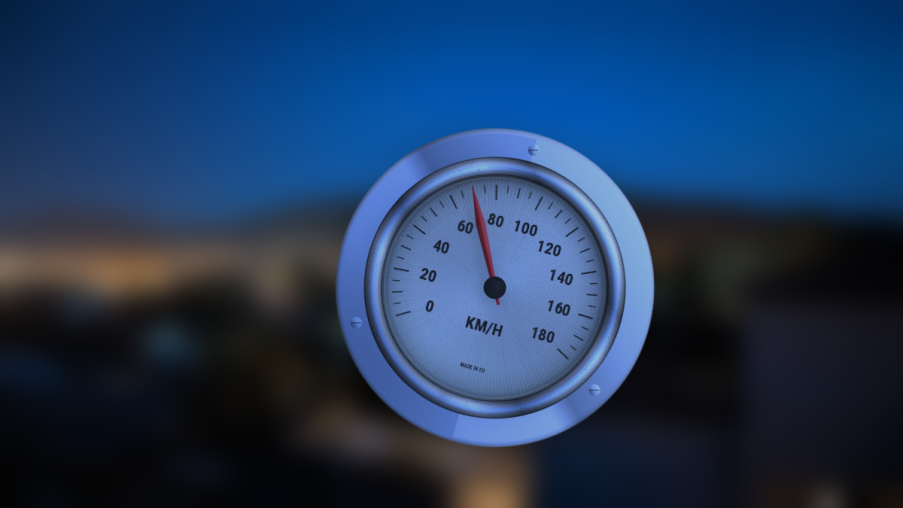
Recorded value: 70; km/h
